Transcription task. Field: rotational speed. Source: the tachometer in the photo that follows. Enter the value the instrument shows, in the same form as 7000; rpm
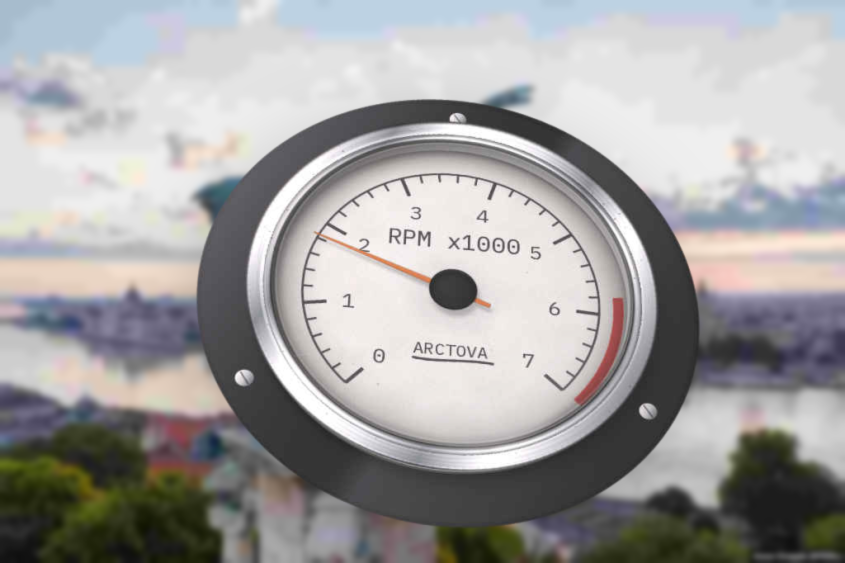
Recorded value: 1800; rpm
